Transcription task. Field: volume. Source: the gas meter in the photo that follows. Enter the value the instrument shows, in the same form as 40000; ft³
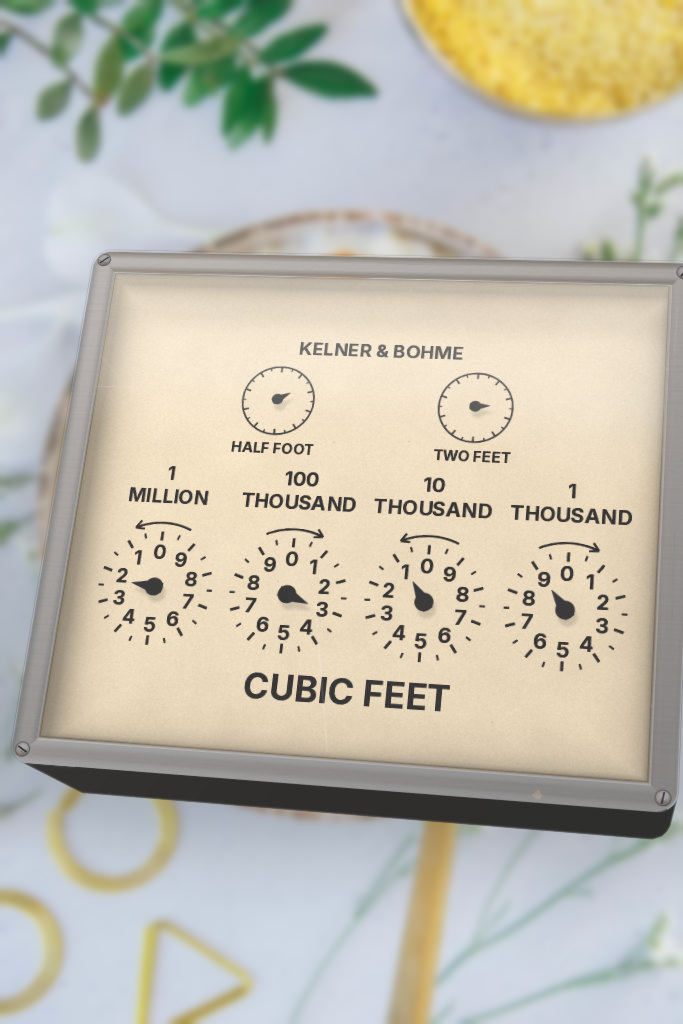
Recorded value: 230900; ft³
